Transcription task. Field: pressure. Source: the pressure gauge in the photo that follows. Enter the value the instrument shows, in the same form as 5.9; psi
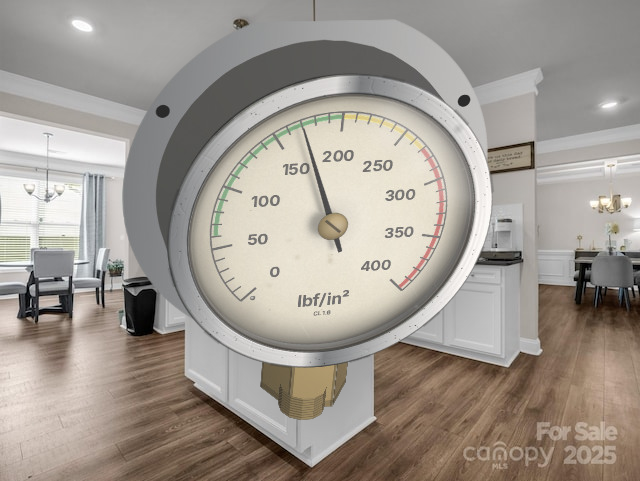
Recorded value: 170; psi
